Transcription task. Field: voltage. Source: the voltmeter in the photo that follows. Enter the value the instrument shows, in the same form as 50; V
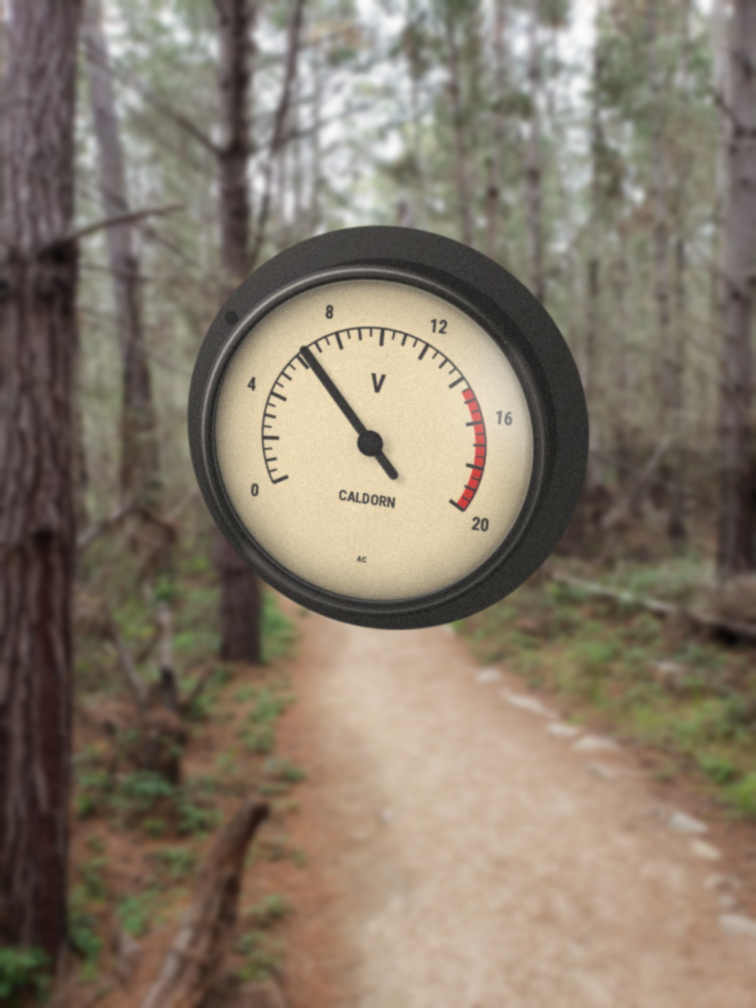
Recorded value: 6.5; V
